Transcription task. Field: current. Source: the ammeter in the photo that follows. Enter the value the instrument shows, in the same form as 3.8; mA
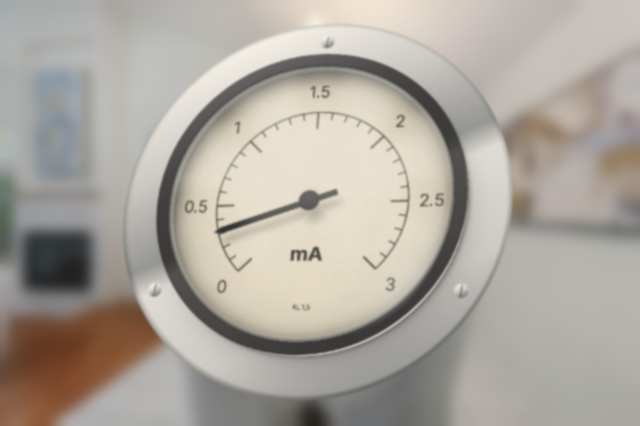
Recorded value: 0.3; mA
